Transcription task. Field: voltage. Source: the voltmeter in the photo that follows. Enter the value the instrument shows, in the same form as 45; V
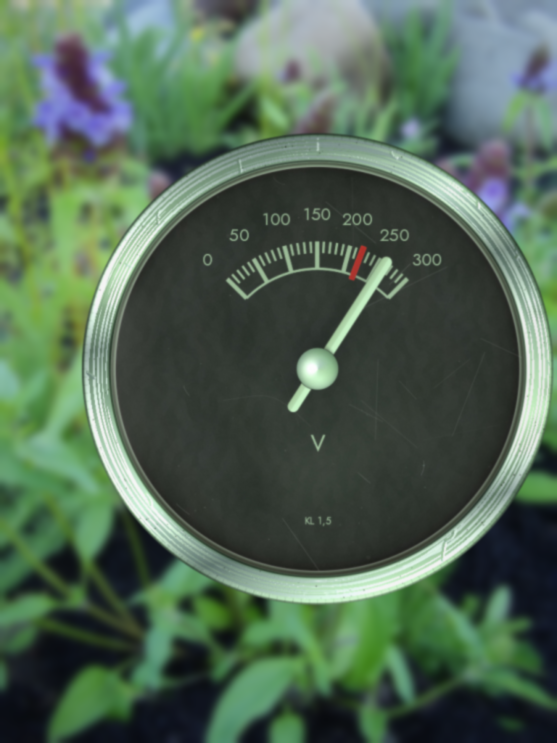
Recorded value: 260; V
